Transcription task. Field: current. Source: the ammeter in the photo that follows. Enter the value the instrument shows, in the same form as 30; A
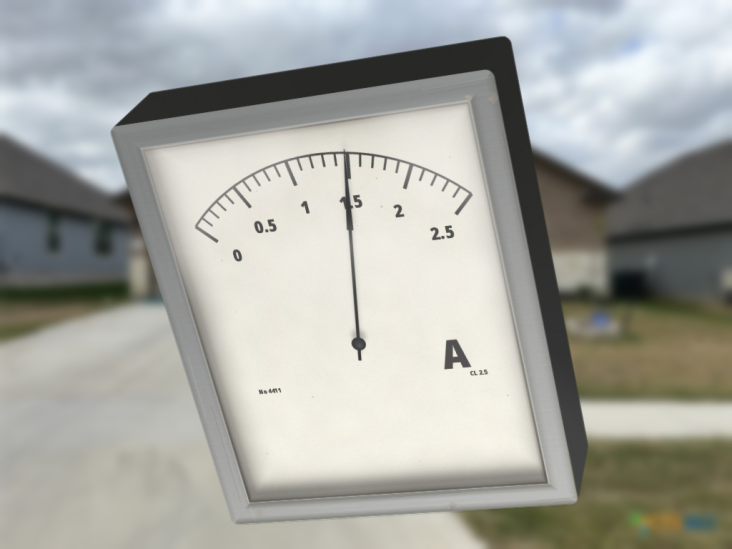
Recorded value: 1.5; A
